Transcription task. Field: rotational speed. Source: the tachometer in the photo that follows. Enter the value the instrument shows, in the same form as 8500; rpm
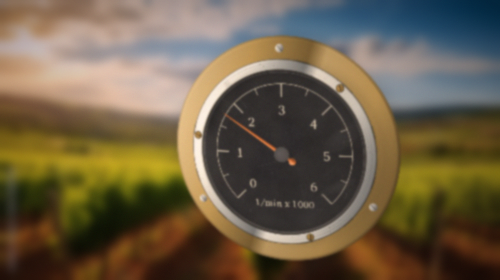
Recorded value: 1750; rpm
